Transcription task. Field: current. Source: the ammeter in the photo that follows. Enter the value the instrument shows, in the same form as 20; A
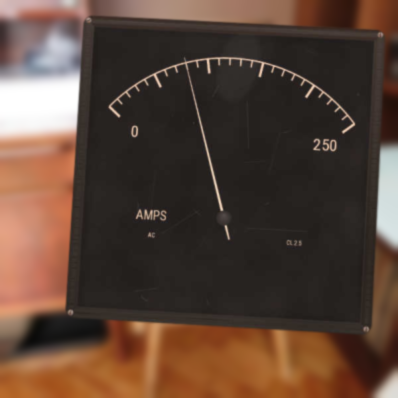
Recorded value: 80; A
